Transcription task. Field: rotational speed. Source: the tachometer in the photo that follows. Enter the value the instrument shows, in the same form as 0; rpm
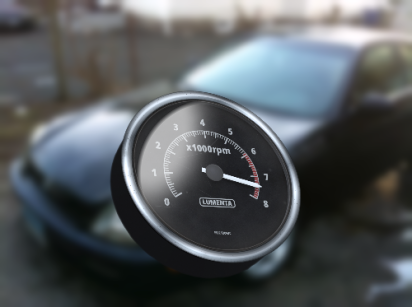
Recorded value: 7500; rpm
